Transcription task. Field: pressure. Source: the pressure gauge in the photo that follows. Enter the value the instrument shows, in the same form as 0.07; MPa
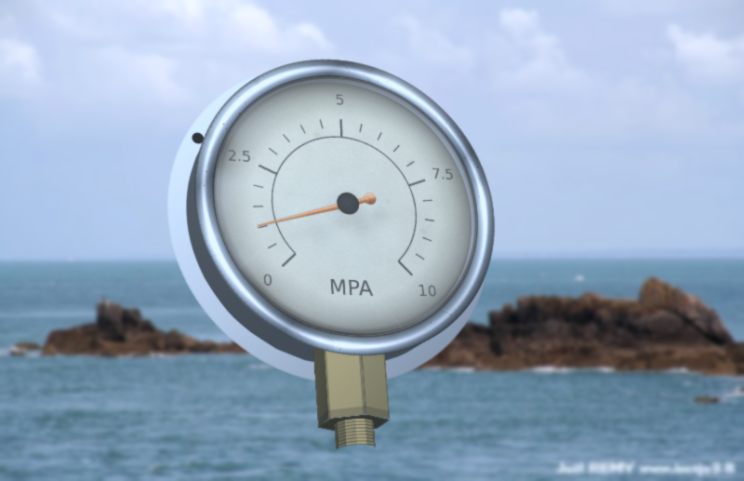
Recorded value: 1; MPa
